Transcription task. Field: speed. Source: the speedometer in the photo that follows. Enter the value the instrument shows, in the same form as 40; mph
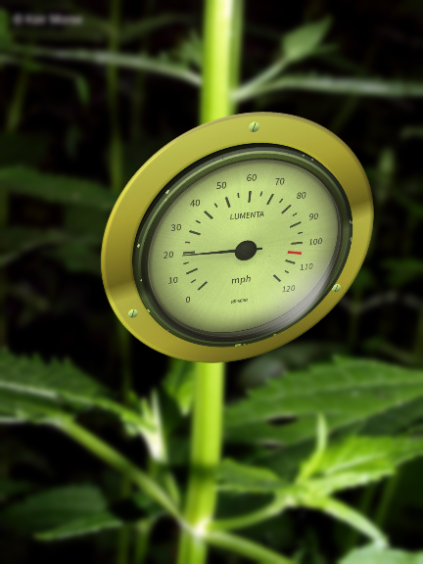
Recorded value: 20; mph
